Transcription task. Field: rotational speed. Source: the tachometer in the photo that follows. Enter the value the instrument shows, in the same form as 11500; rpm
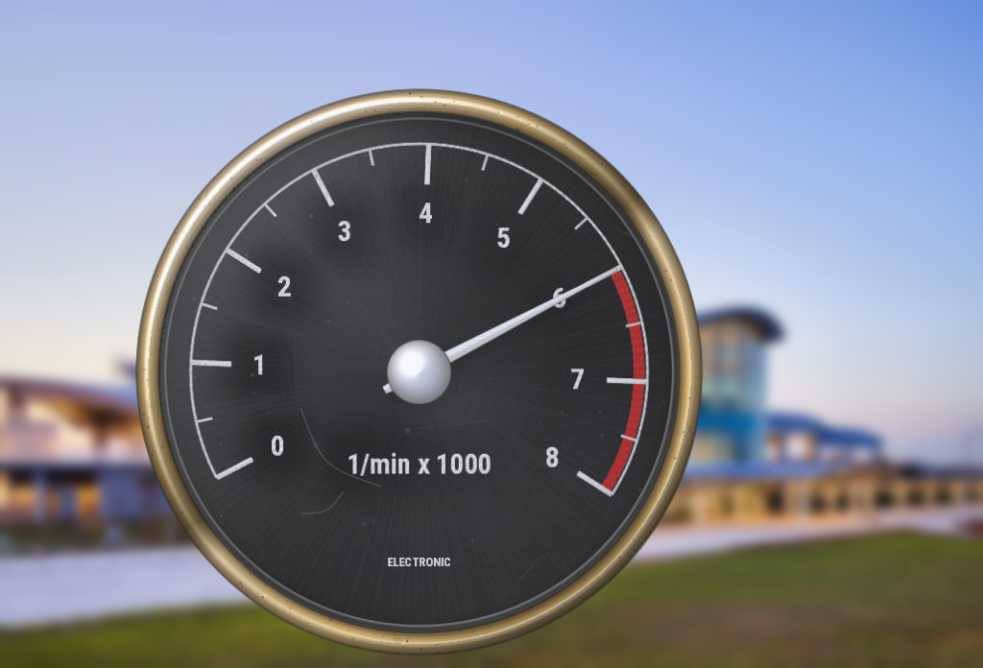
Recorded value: 6000; rpm
